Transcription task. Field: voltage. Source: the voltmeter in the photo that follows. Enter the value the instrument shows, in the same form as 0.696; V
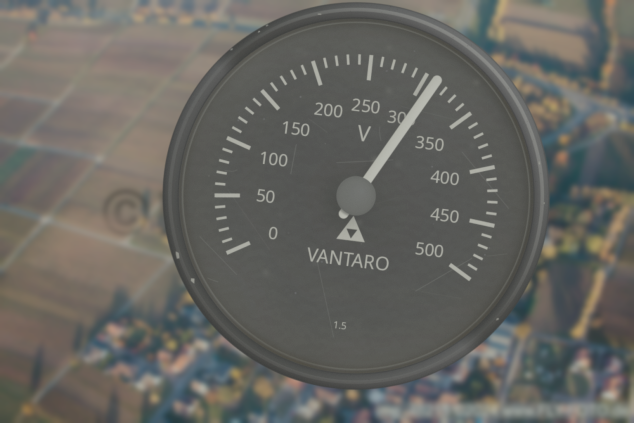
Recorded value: 310; V
